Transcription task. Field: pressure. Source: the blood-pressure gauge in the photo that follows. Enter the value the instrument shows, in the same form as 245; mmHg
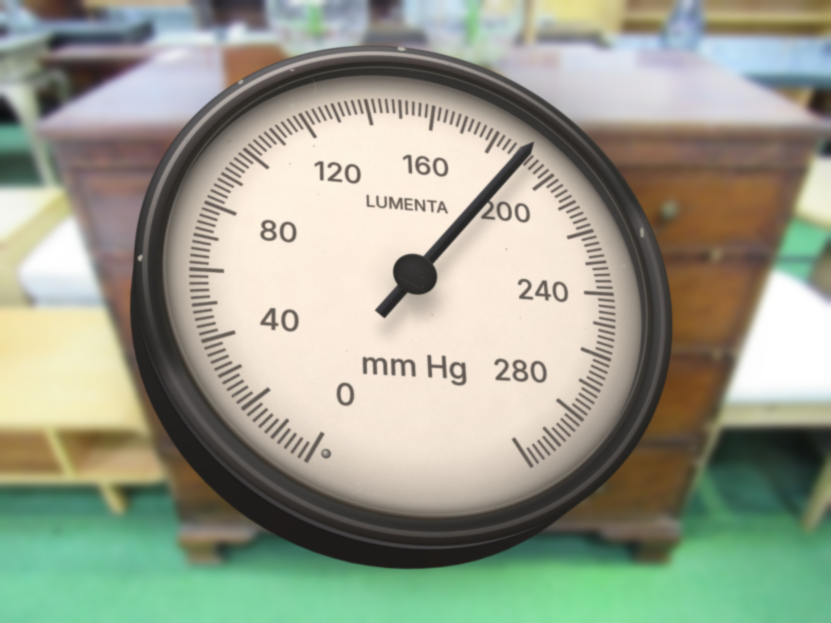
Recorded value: 190; mmHg
